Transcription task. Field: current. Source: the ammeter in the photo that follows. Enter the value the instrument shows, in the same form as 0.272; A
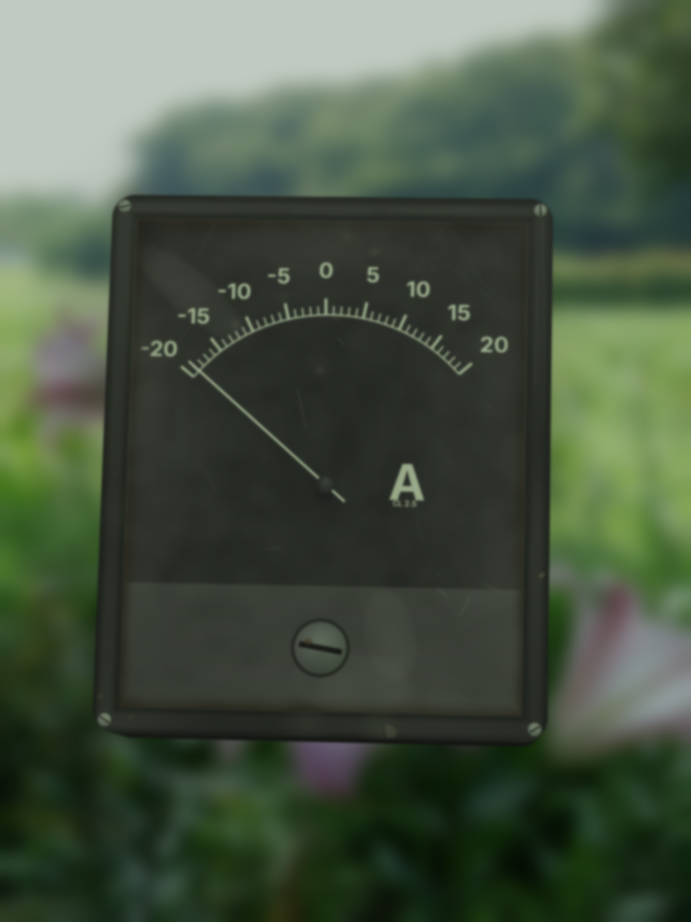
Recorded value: -19; A
